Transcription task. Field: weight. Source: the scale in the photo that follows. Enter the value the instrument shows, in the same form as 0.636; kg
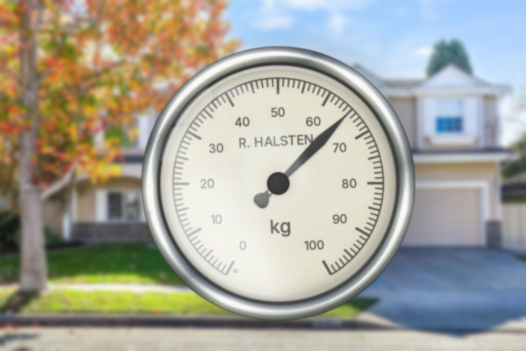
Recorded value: 65; kg
